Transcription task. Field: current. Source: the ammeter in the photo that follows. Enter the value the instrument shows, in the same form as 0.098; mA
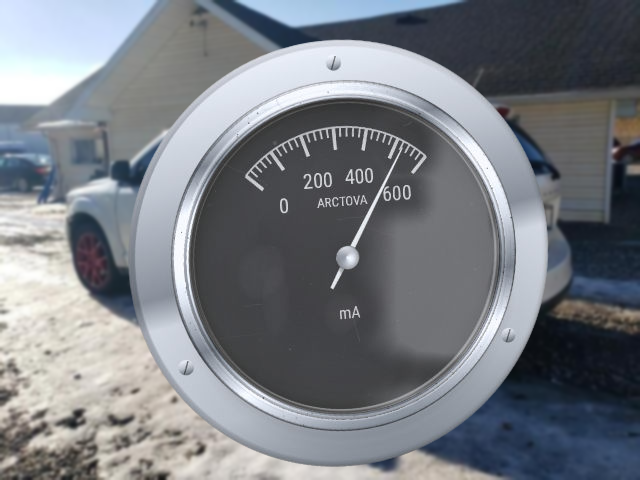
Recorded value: 520; mA
